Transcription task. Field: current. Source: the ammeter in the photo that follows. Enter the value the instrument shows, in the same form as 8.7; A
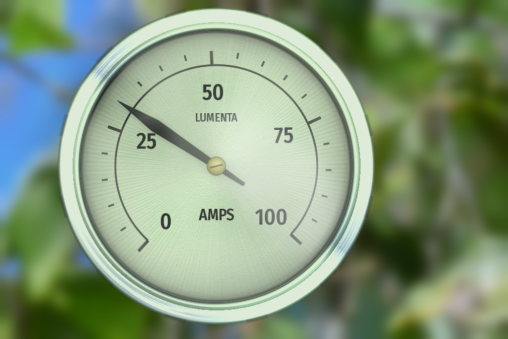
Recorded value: 30; A
